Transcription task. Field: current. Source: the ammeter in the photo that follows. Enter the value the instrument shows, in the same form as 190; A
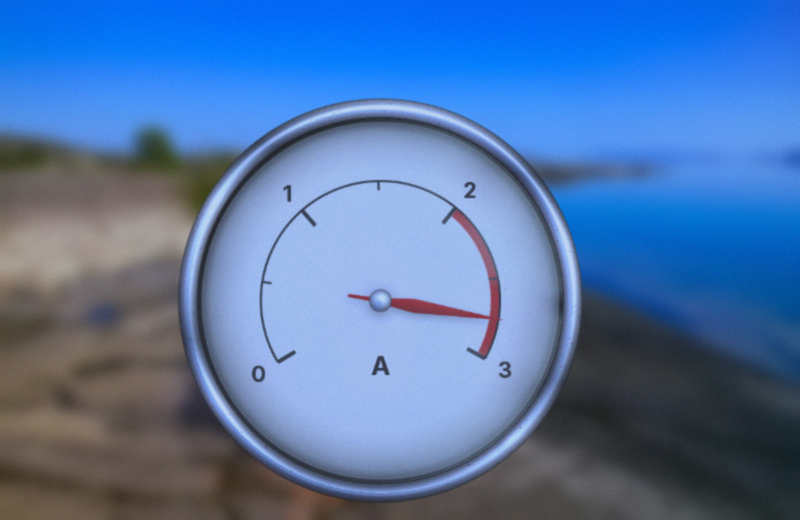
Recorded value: 2.75; A
